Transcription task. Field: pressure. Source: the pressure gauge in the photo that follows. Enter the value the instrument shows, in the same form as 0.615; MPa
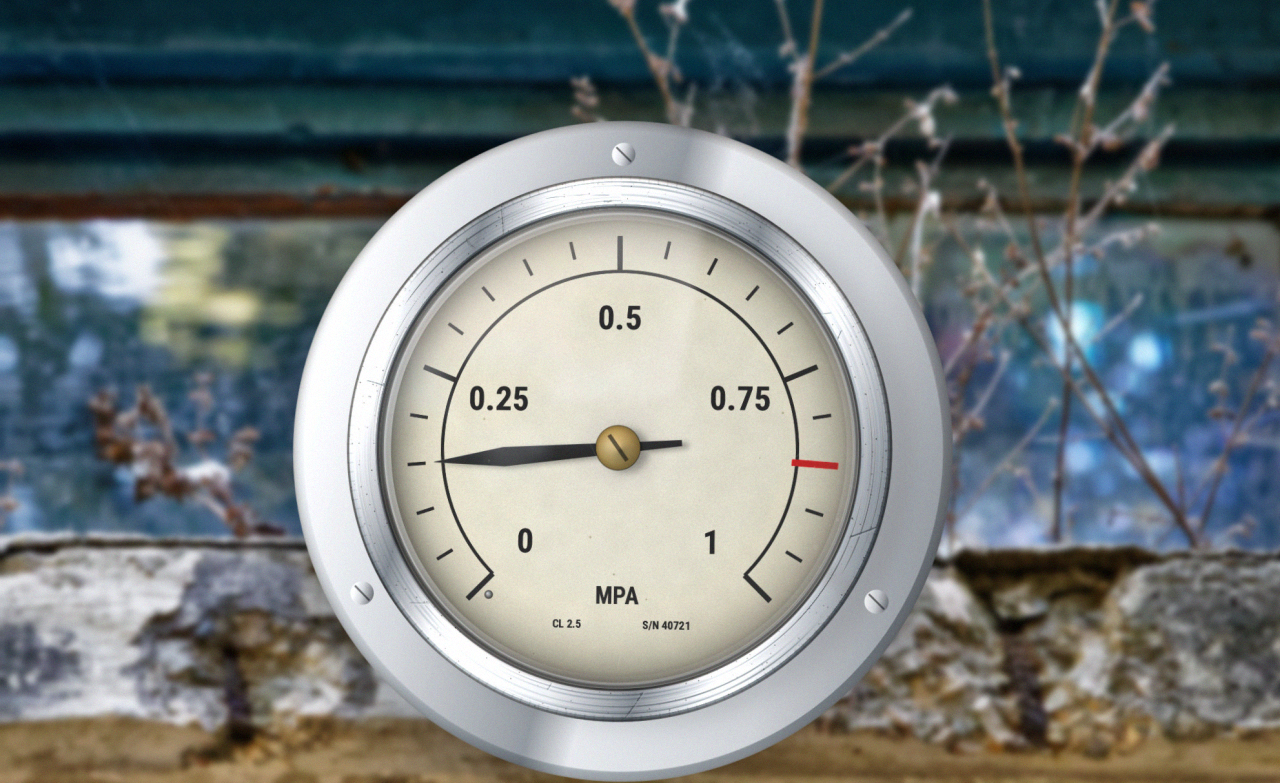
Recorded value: 0.15; MPa
